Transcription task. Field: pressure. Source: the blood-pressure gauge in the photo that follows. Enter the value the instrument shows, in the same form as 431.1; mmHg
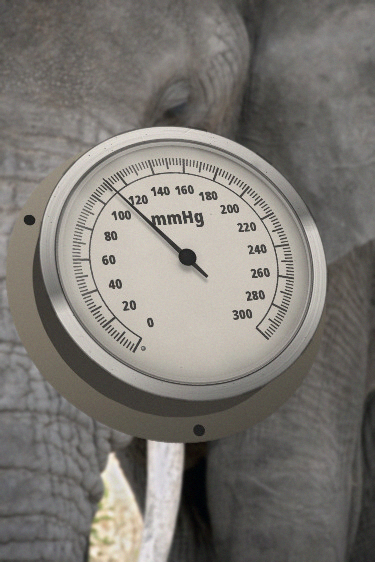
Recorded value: 110; mmHg
